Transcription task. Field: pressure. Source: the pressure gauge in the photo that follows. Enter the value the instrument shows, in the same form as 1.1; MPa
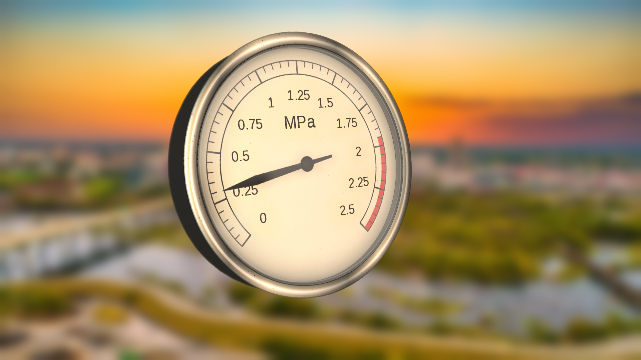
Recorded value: 0.3; MPa
